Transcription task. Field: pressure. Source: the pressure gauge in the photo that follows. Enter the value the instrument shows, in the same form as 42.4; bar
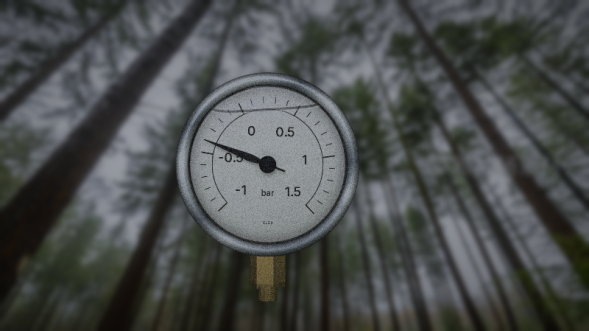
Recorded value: -0.4; bar
